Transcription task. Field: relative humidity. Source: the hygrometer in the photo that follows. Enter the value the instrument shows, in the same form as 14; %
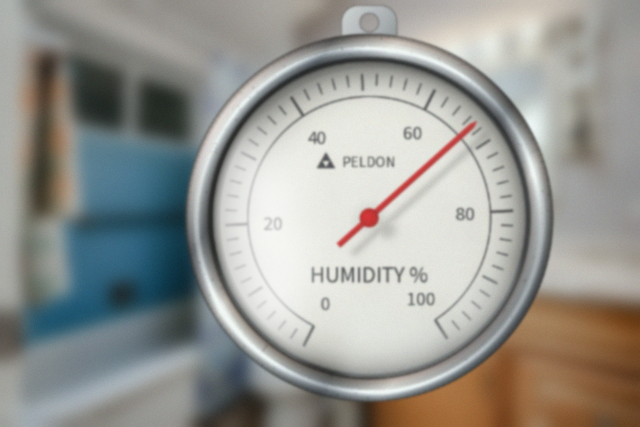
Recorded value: 67; %
